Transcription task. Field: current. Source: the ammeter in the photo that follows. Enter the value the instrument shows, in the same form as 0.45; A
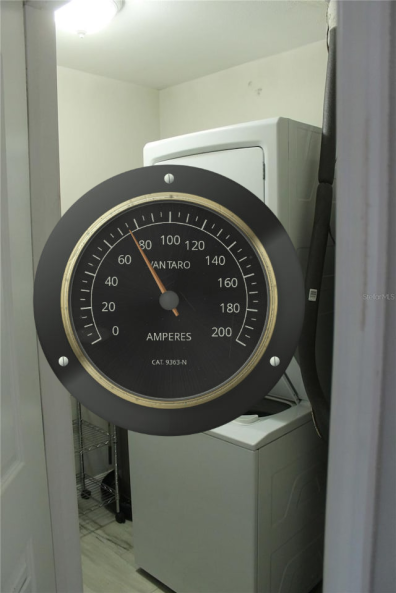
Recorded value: 75; A
